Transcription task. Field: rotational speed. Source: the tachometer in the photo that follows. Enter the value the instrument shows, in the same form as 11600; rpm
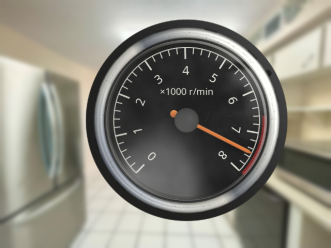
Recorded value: 7500; rpm
